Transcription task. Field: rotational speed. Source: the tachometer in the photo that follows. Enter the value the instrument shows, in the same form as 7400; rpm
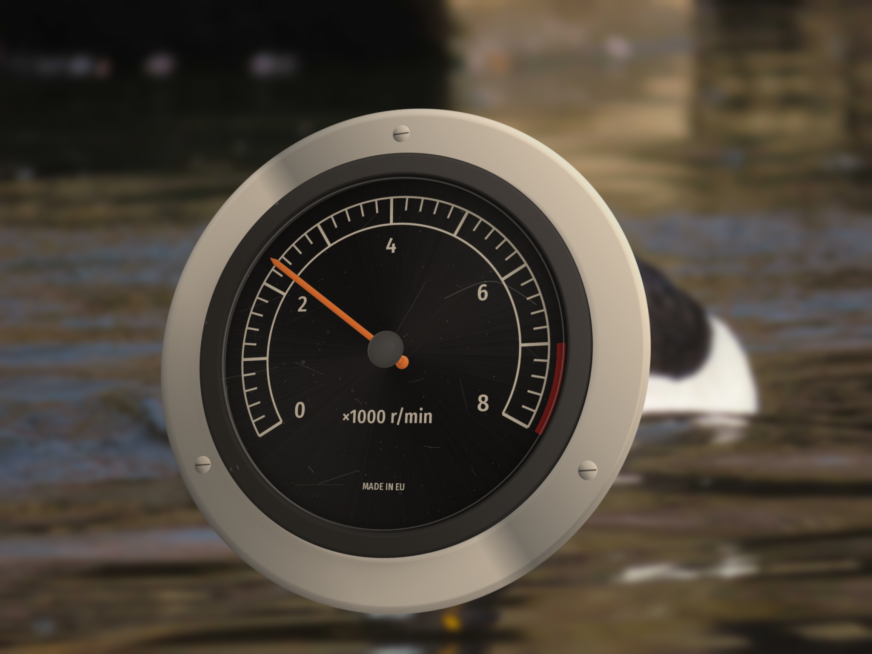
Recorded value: 2300; rpm
